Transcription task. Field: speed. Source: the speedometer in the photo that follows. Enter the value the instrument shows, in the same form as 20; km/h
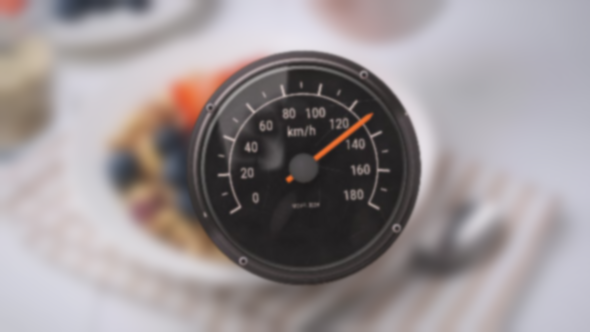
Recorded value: 130; km/h
